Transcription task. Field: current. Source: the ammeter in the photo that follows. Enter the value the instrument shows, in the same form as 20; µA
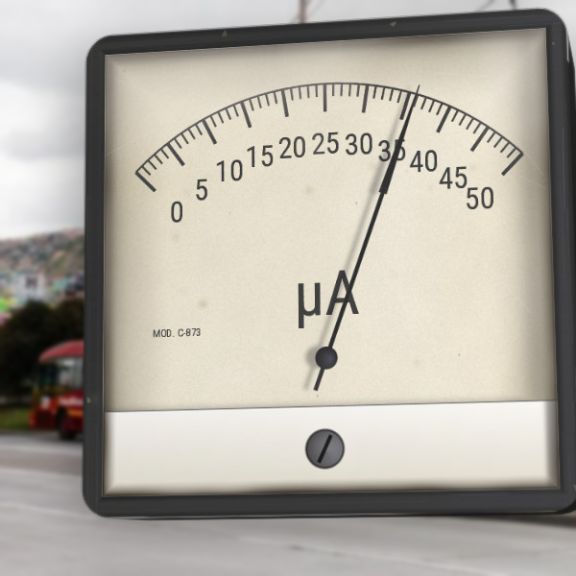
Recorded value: 36; µA
